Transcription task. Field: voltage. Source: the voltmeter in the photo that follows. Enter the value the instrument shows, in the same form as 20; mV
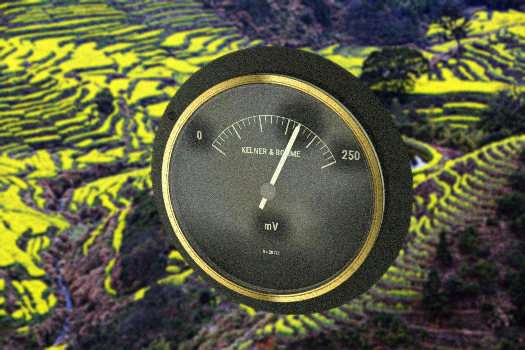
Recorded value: 170; mV
